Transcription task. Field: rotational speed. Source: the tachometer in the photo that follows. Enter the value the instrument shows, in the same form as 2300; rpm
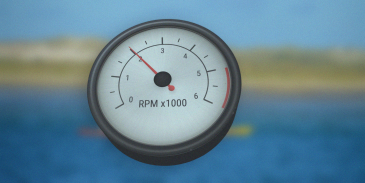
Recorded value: 2000; rpm
